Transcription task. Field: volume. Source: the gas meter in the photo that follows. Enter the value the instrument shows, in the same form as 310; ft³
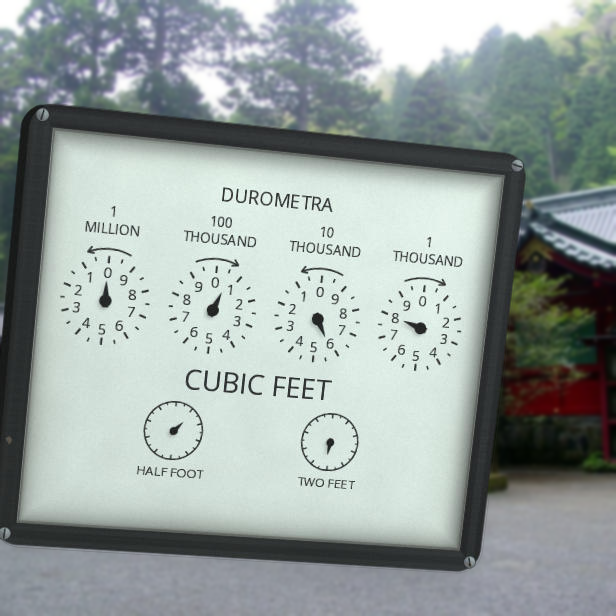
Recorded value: 5800; ft³
